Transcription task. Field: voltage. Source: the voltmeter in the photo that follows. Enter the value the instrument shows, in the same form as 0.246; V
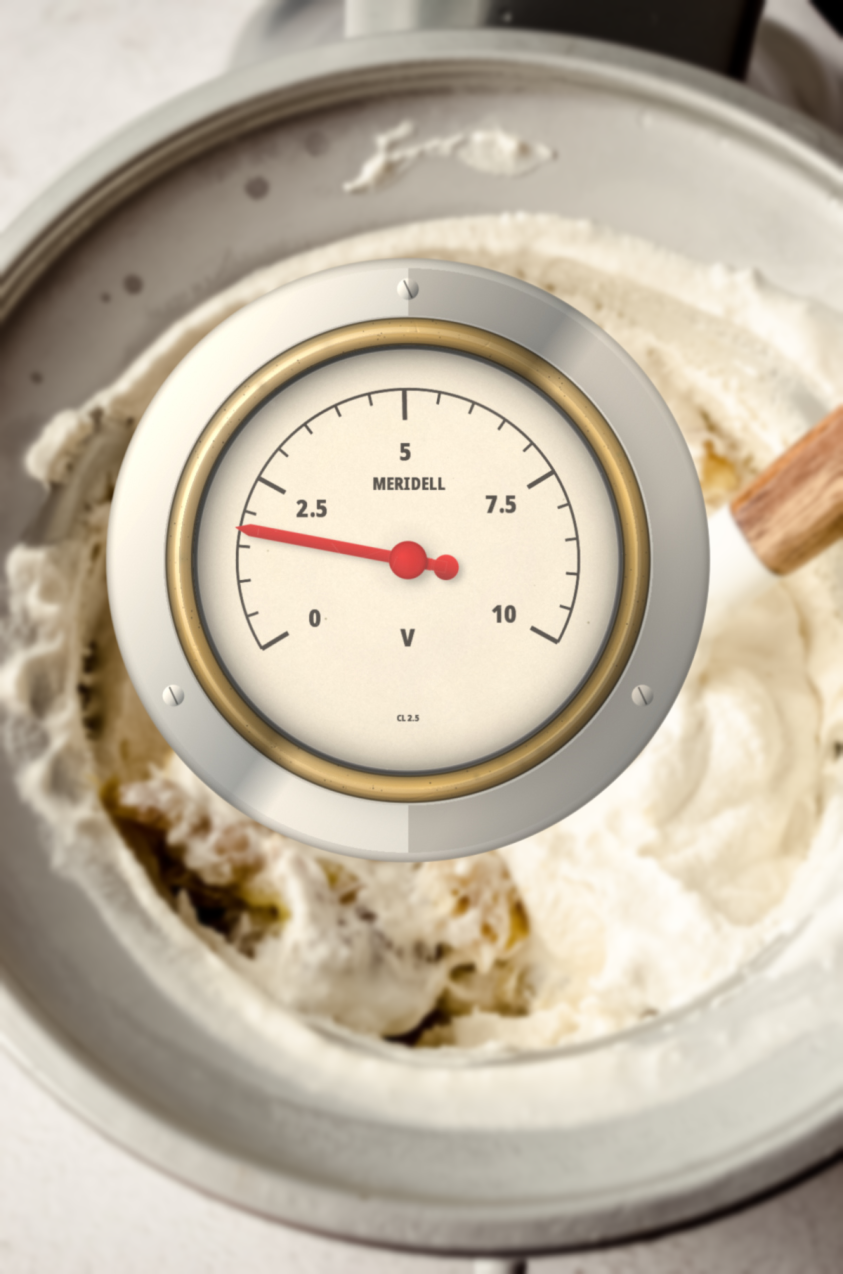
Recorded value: 1.75; V
